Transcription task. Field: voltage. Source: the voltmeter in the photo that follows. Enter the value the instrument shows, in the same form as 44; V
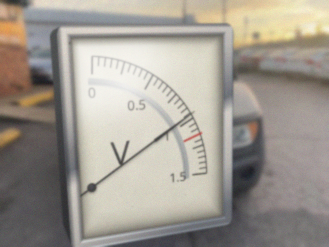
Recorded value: 0.95; V
